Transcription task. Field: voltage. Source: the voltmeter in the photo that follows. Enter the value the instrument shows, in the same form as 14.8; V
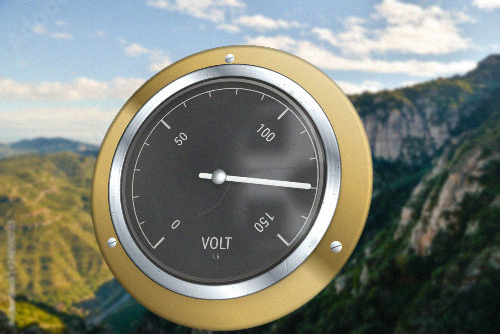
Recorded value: 130; V
